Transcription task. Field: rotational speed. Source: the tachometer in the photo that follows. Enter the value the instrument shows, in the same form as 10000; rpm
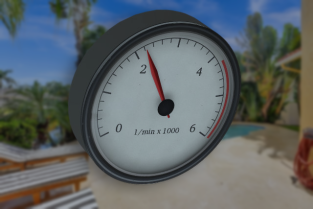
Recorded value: 2200; rpm
